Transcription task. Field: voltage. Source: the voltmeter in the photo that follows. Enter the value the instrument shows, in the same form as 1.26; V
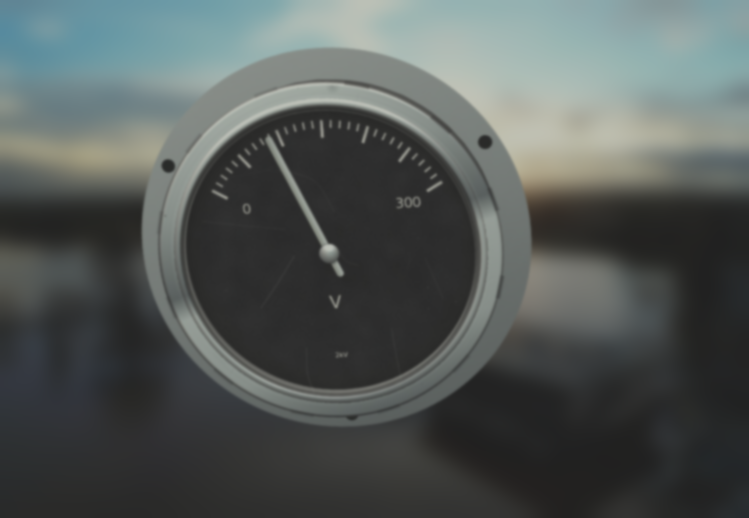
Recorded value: 90; V
